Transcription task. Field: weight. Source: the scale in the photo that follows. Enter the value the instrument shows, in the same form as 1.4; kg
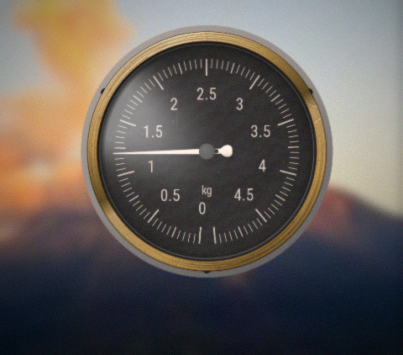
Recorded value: 1.2; kg
